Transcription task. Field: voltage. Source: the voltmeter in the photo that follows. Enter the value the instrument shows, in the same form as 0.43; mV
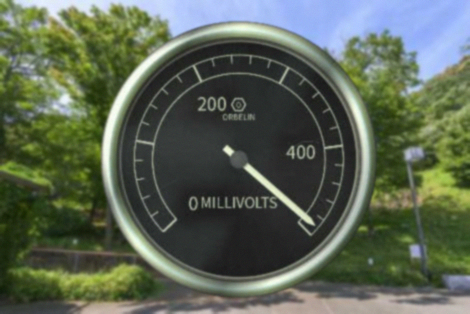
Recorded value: 490; mV
